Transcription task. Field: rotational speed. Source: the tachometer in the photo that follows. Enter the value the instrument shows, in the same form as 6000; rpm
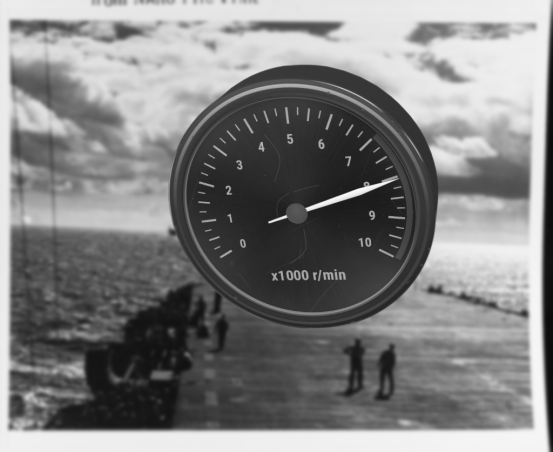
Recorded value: 8000; rpm
